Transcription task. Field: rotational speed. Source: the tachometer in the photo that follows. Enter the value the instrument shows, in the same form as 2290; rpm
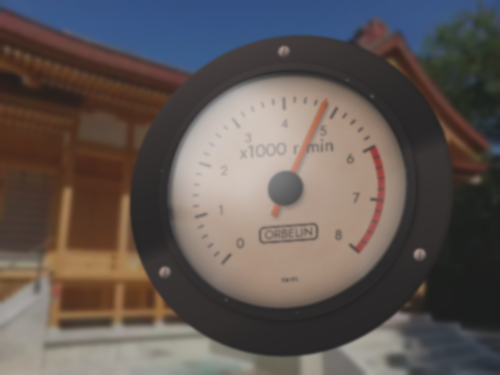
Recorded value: 4800; rpm
